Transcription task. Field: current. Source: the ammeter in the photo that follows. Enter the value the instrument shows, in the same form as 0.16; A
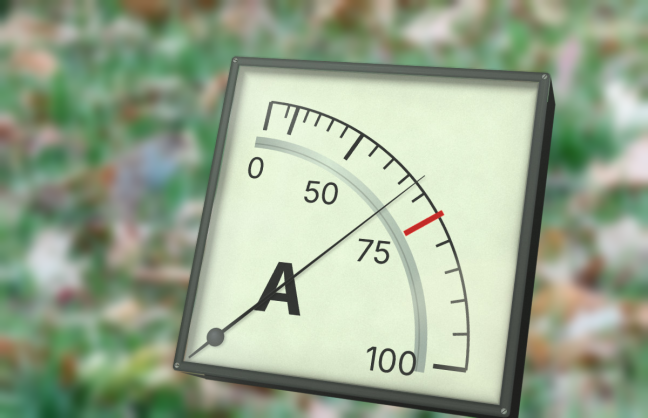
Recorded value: 67.5; A
